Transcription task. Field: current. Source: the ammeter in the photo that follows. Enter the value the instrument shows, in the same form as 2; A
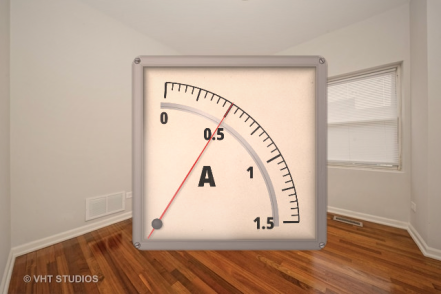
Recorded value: 0.5; A
